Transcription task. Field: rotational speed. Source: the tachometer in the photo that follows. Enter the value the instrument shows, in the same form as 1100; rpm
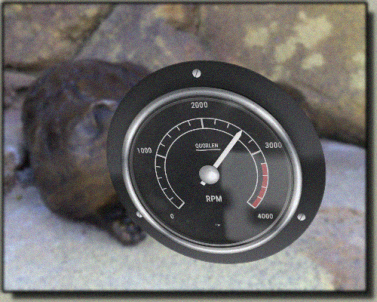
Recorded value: 2600; rpm
